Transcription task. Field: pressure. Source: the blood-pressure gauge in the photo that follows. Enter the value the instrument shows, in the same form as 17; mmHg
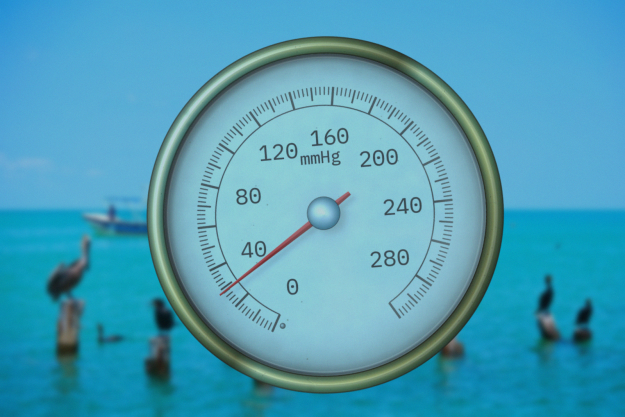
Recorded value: 28; mmHg
